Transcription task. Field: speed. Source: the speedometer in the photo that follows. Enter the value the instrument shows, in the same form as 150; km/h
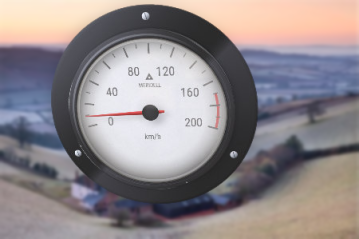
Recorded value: 10; km/h
